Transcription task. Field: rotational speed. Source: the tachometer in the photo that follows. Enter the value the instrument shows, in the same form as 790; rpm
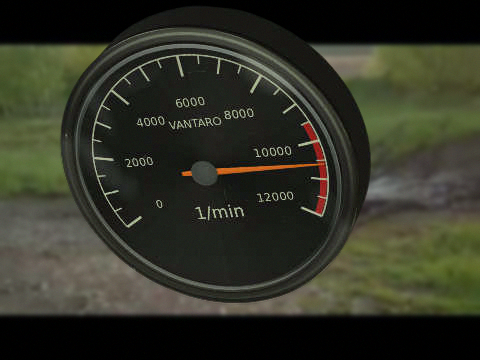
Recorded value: 10500; rpm
